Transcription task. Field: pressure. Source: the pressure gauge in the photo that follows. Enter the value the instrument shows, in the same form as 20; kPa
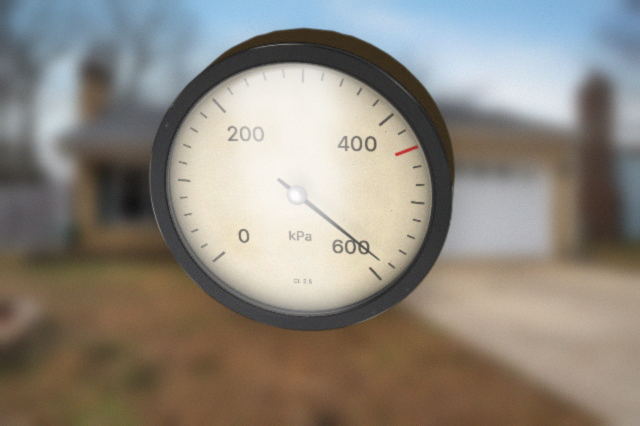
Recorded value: 580; kPa
